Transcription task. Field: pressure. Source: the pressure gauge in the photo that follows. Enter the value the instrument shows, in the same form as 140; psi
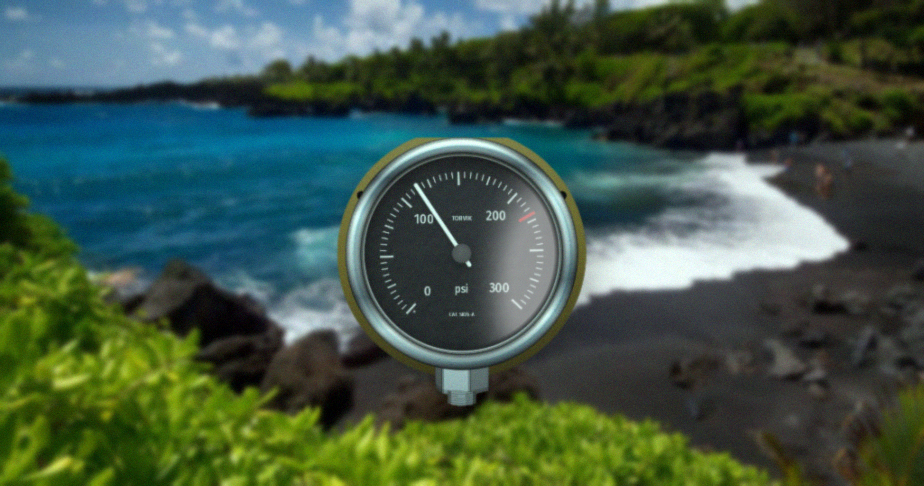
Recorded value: 115; psi
